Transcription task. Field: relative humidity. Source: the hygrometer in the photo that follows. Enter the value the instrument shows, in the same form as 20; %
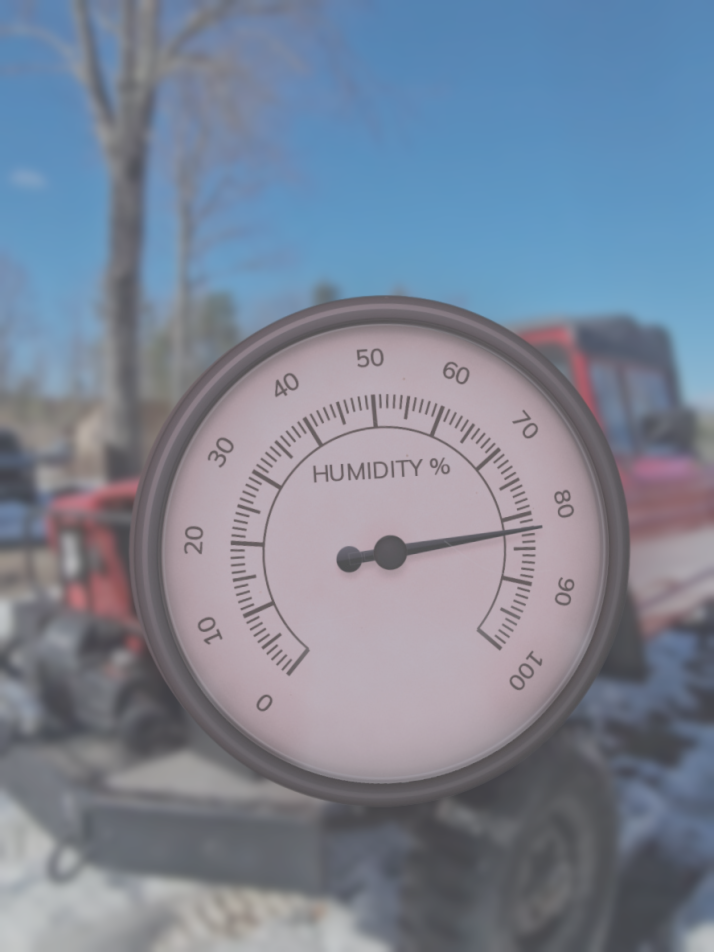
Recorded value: 82; %
